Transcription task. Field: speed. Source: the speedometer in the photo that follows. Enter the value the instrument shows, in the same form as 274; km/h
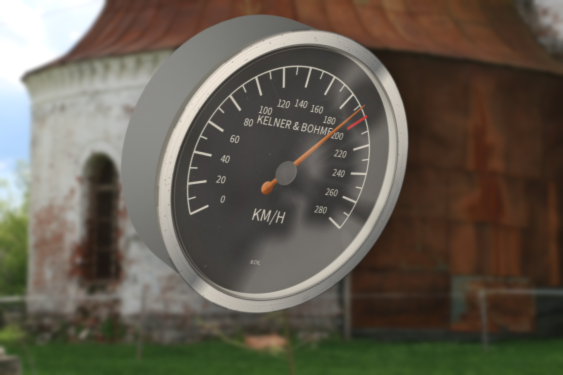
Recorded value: 190; km/h
